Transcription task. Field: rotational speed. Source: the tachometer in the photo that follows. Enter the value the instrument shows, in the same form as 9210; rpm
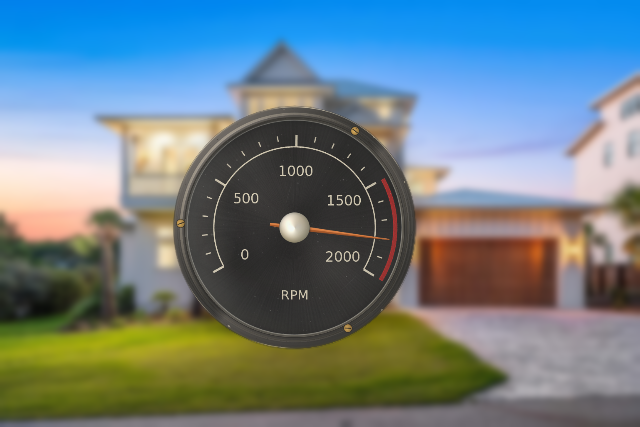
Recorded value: 1800; rpm
